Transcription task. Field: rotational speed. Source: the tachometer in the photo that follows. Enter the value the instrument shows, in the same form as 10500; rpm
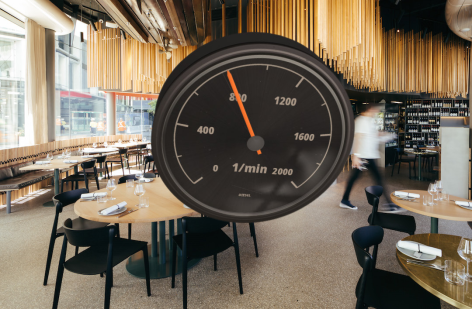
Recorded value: 800; rpm
